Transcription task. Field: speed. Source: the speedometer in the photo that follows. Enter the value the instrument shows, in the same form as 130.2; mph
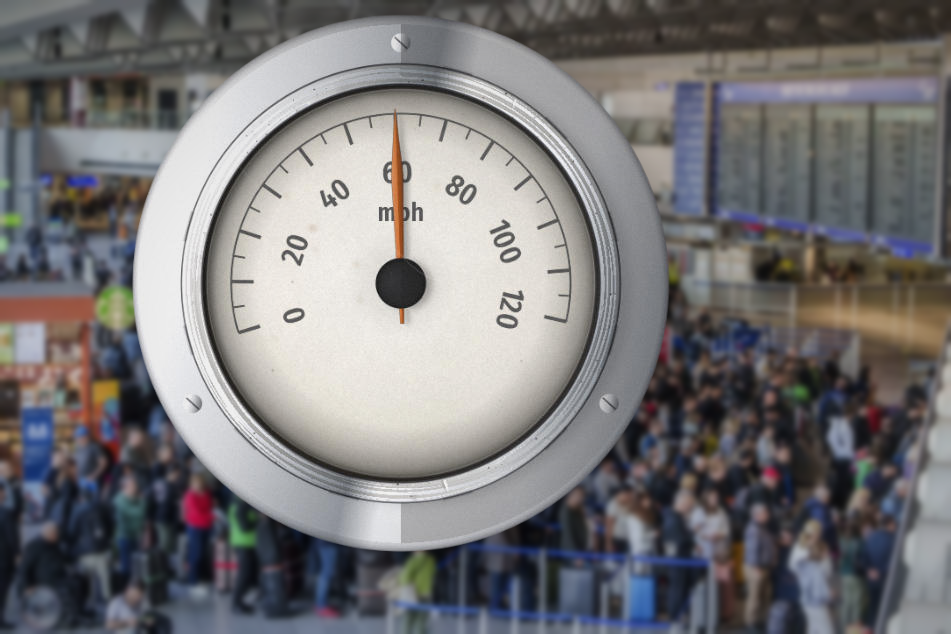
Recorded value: 60; mph
